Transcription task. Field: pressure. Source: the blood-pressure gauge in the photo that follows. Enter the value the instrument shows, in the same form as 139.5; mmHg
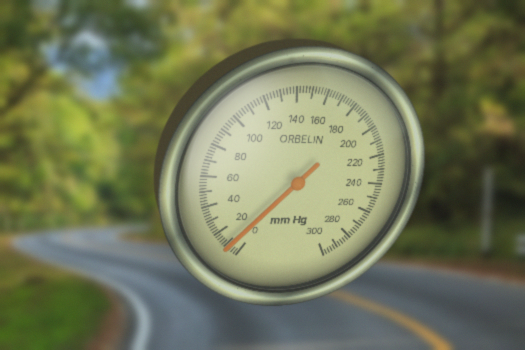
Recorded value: 10; mmHg
